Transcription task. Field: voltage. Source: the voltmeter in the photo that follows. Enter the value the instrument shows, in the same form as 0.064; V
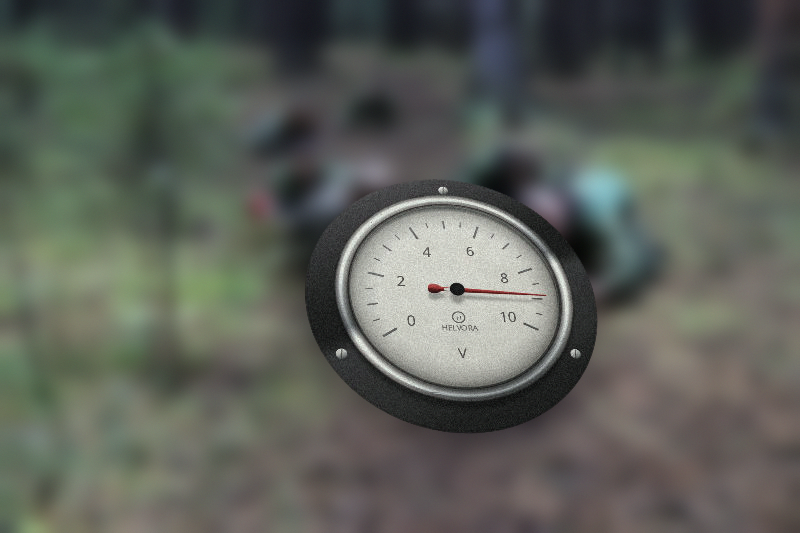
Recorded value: 9; V
